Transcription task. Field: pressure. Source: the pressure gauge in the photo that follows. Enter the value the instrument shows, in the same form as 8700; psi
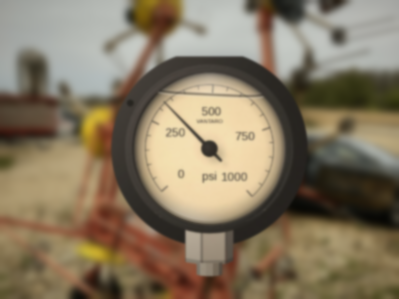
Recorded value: 325; psi
